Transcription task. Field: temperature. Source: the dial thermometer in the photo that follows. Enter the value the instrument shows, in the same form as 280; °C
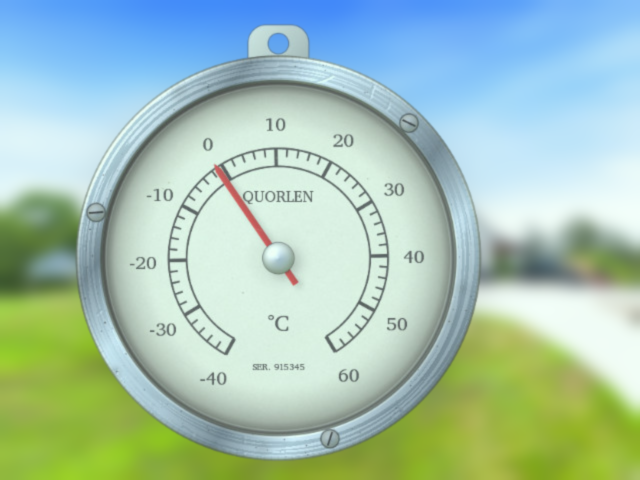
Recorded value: -1; °C
